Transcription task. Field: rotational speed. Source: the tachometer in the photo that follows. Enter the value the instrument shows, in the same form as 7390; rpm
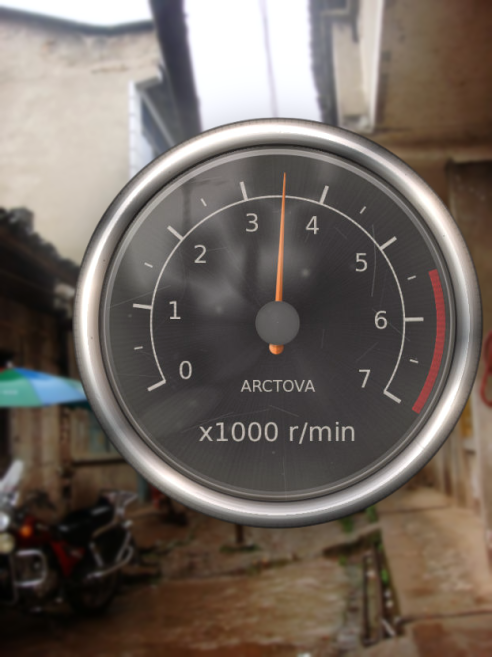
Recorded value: 3500; rpm
